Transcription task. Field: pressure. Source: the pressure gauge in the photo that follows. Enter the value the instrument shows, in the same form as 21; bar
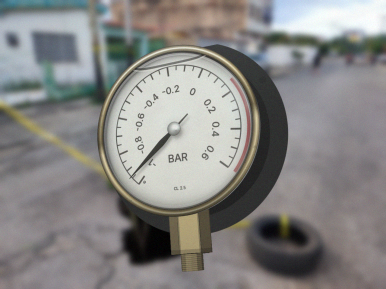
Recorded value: -0.95; bar
